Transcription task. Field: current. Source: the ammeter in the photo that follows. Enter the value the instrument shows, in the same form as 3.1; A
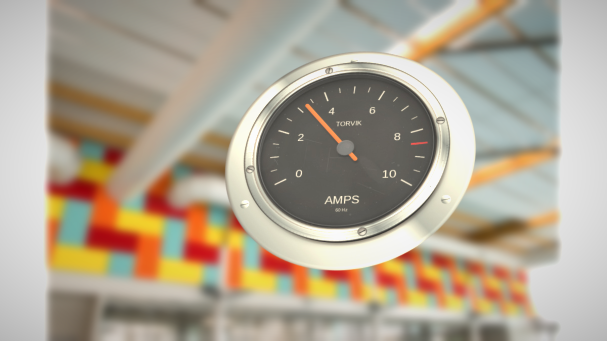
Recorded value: 3.25; A
